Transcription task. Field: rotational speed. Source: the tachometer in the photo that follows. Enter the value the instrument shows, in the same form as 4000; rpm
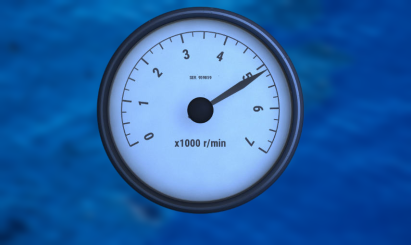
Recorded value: 5125; rpm
